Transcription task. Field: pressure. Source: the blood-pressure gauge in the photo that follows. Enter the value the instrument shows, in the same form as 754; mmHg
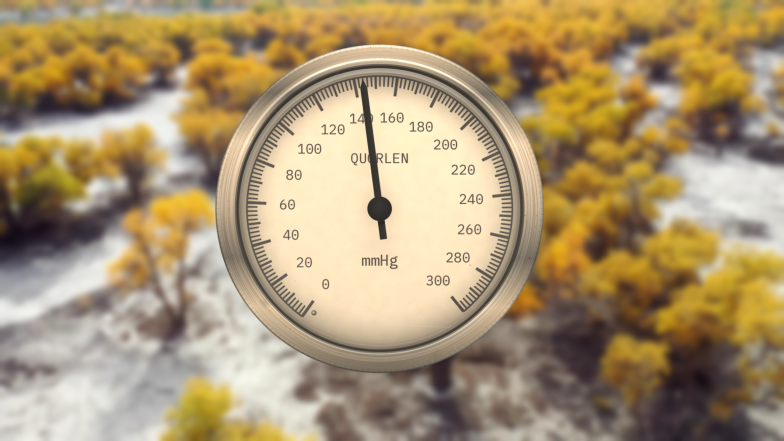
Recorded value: 144; mmHg
